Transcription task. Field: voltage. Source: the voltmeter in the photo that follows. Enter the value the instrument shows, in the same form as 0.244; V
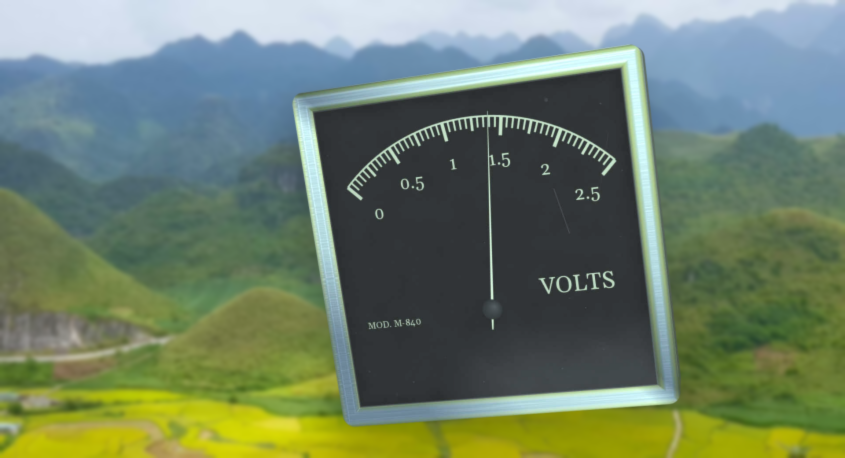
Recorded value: 1.4; V
